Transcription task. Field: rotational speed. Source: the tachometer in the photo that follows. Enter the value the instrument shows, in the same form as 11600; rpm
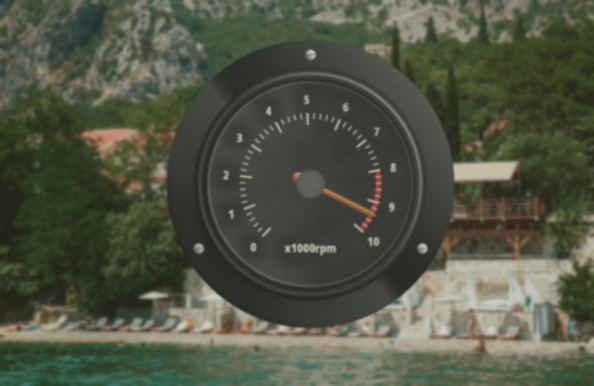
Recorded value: 9400; rpm
